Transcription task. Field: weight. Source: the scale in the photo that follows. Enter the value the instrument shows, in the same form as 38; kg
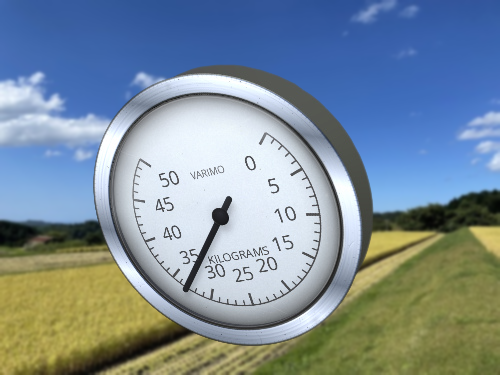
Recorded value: 33; kg
